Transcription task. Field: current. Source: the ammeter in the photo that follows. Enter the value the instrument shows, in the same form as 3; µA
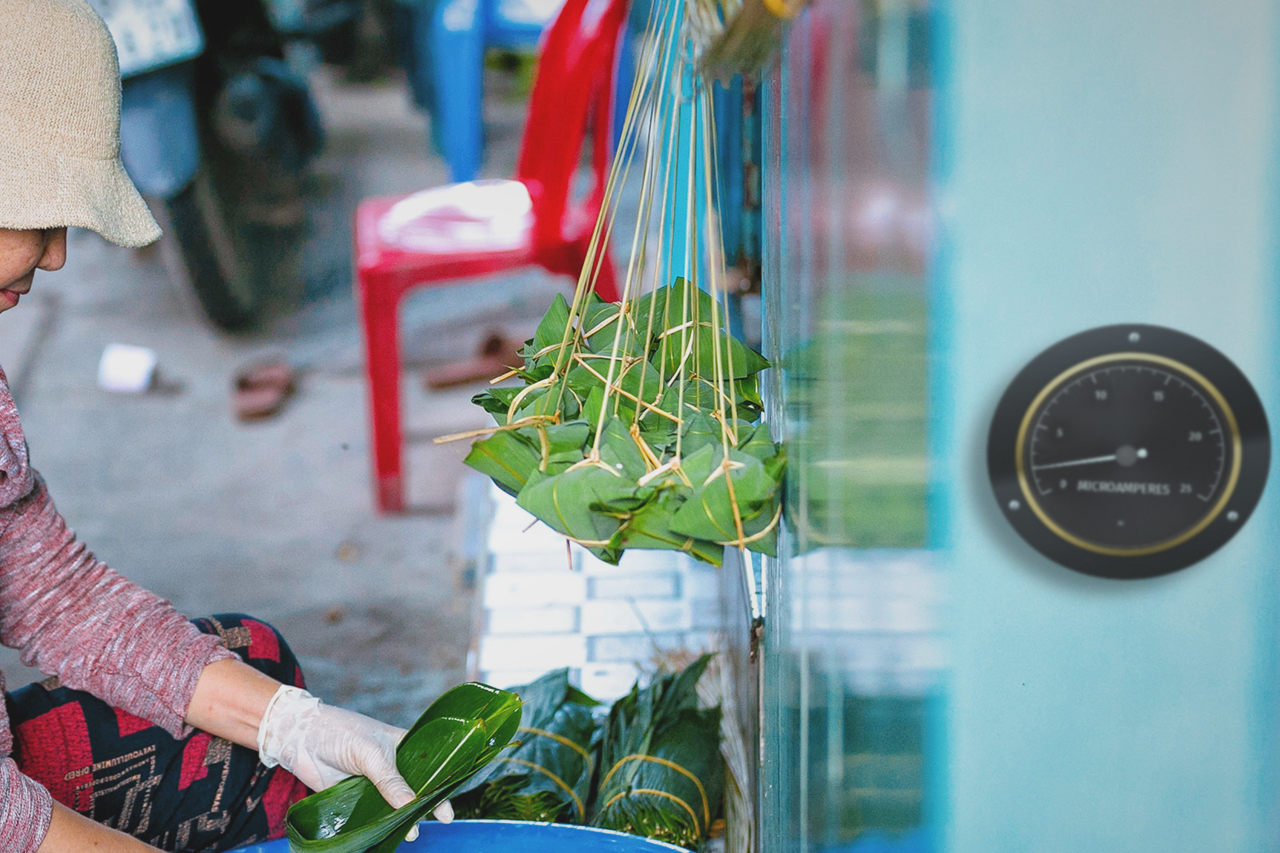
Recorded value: 2; µA
